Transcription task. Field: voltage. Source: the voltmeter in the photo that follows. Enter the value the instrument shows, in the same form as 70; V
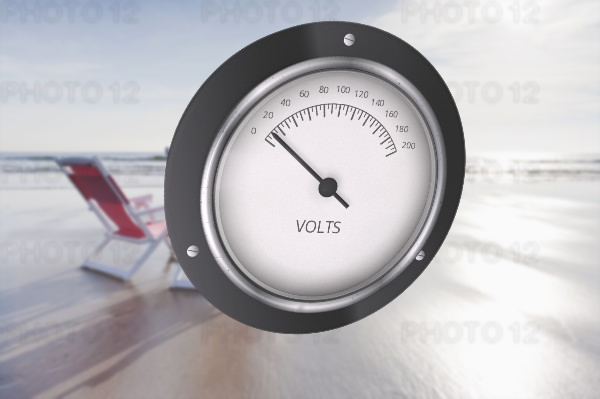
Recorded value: 10; V
